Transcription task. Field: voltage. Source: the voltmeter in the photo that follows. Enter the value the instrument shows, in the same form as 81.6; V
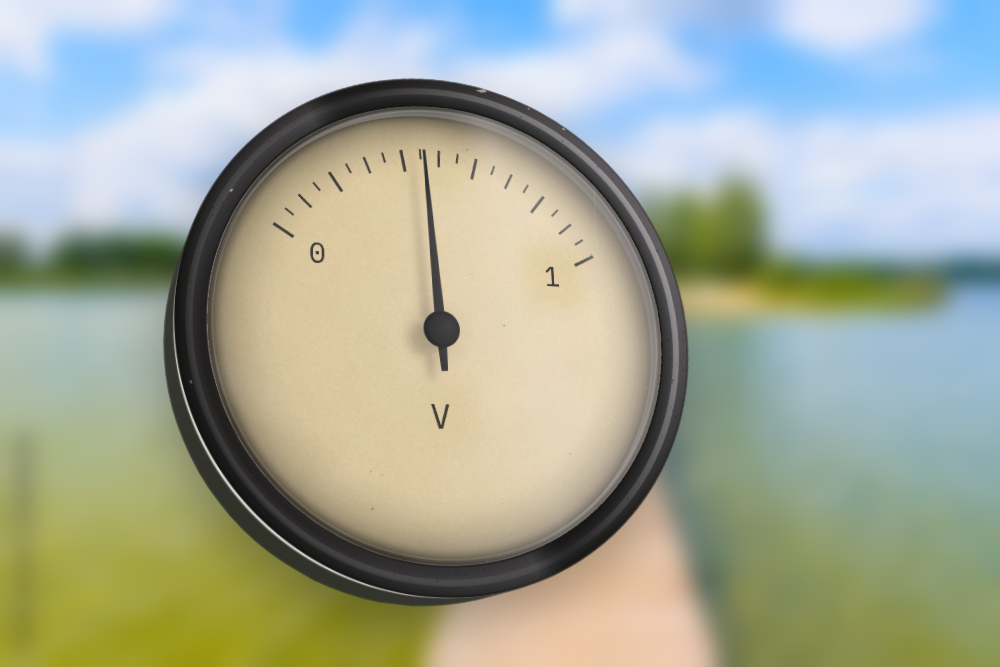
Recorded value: 0.45; V
